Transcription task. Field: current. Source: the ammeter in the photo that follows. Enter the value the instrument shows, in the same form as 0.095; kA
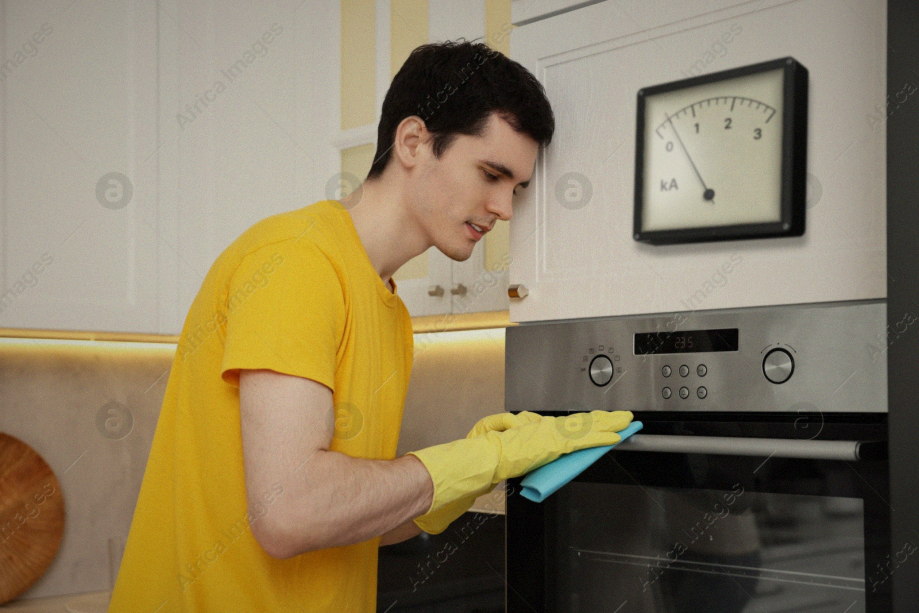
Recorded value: 0.4; kA
